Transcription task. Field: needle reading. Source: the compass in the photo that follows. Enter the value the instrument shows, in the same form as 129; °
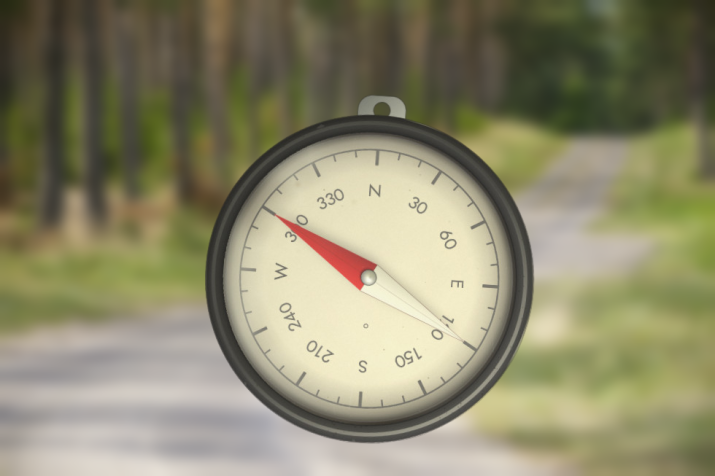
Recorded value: 300; °
